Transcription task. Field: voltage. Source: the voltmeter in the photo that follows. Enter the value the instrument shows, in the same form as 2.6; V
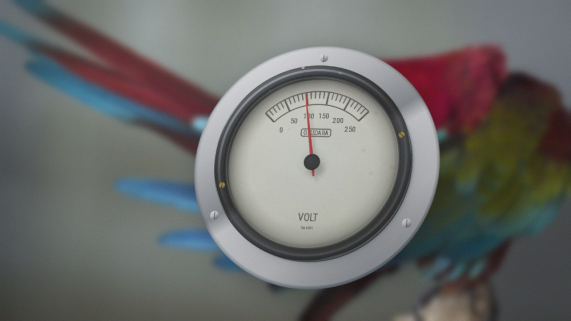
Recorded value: 100; V
